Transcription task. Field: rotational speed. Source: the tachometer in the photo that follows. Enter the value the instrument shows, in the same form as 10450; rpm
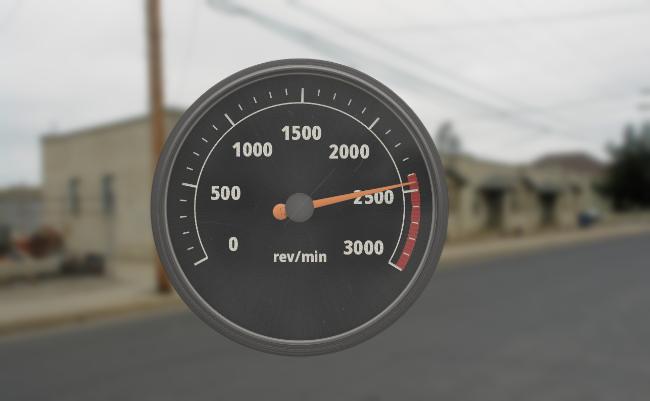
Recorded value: 2450; rpm
